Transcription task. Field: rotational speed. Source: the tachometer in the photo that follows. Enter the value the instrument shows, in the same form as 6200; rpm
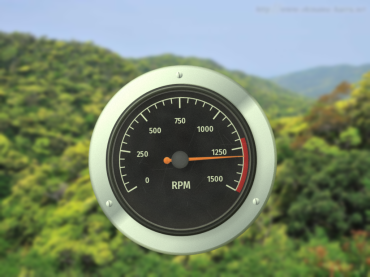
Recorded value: 1300; rpm
